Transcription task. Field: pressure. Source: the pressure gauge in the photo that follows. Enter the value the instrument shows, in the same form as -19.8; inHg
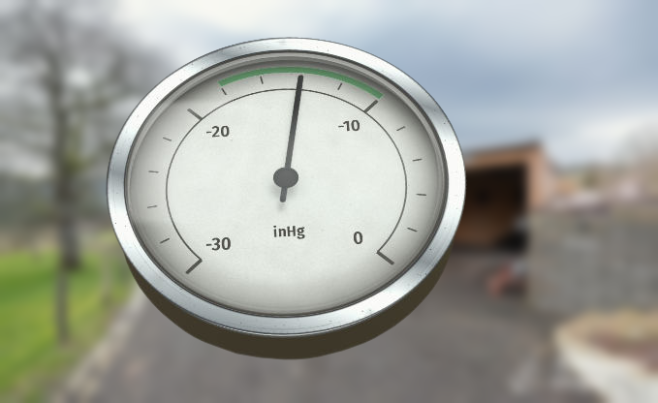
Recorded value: -14; inHg
